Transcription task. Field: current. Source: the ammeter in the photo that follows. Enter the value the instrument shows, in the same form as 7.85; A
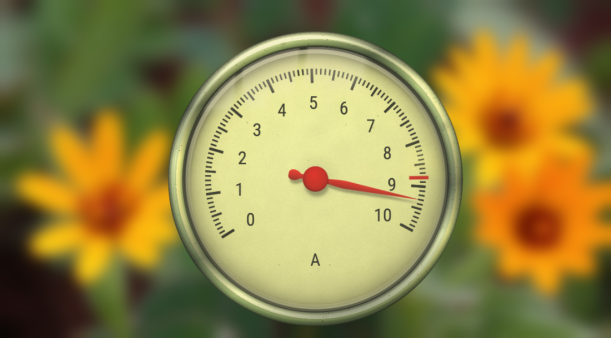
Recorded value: 9.3; A
